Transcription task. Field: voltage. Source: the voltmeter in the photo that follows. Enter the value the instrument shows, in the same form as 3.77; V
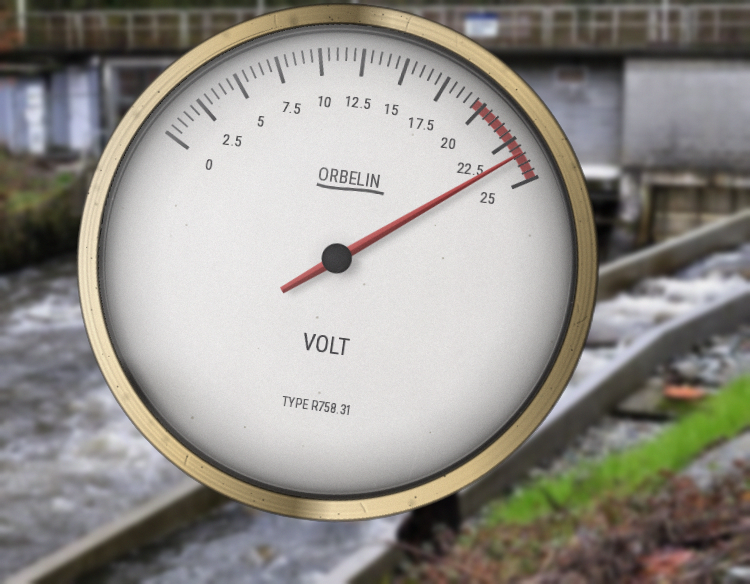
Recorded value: 23.5; V
